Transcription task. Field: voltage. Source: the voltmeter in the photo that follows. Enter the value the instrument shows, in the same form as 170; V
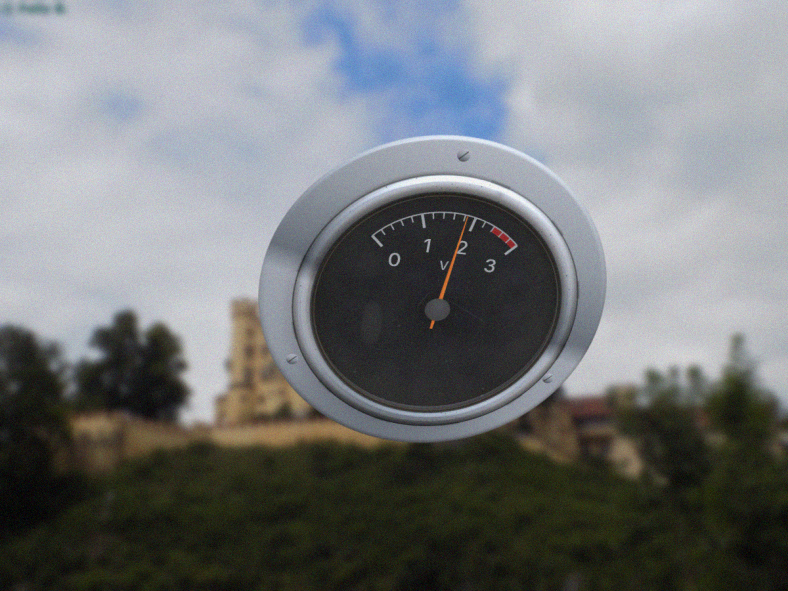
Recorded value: 1.8; V
